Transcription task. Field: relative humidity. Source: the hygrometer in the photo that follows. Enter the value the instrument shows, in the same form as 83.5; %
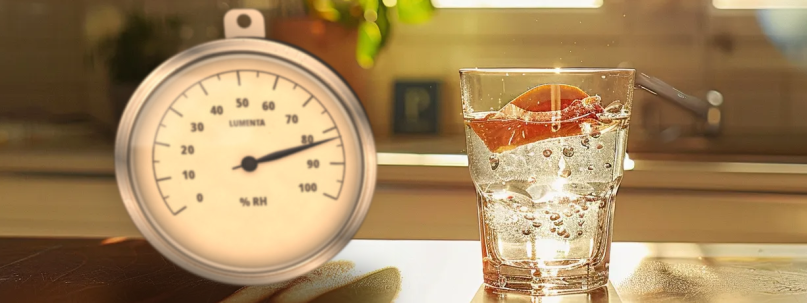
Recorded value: 82.5; %
